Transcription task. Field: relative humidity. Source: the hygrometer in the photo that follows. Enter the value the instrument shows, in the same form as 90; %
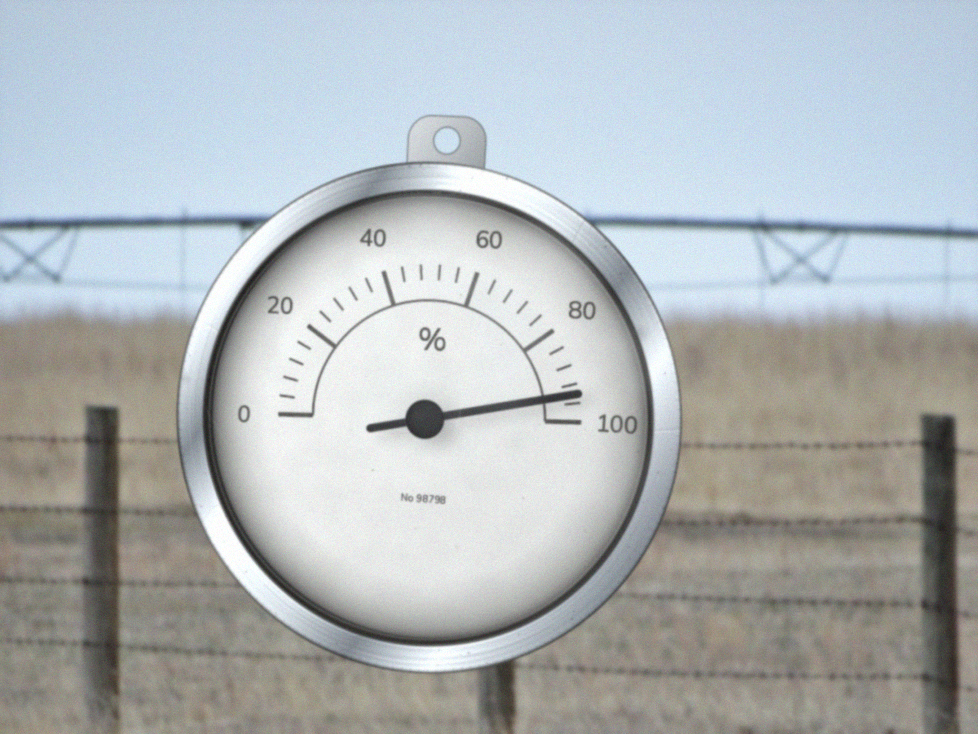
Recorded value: 94; %
